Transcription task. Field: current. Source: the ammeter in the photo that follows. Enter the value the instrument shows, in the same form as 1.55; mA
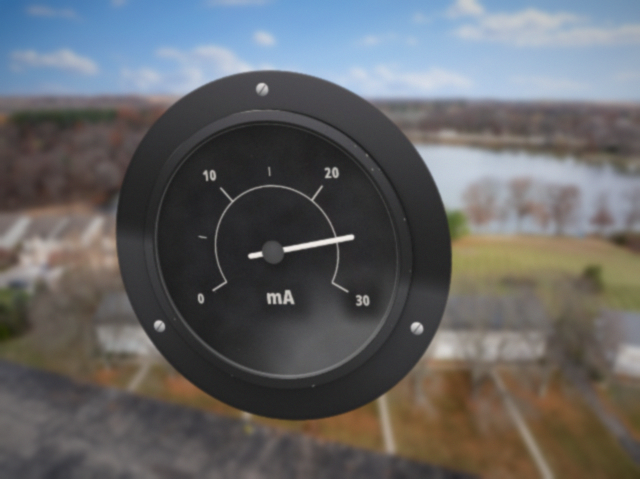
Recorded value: 25; mA
